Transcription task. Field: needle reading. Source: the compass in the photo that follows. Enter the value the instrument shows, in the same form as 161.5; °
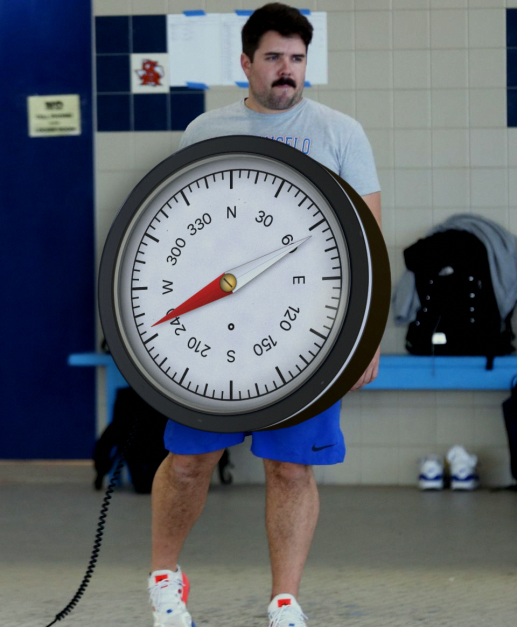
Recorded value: 245; °
